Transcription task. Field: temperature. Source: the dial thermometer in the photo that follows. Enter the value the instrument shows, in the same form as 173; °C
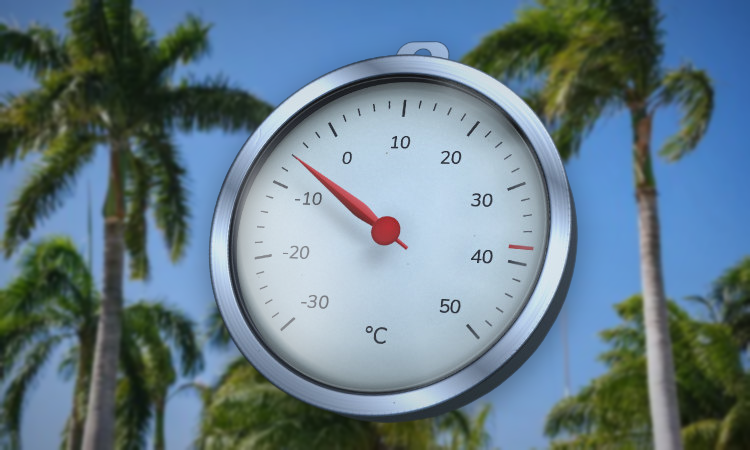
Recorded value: -6; °C
